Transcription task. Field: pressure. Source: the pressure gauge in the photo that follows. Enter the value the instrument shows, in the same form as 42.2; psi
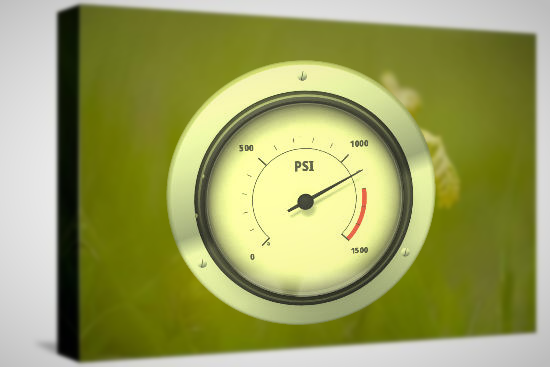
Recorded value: 1100; psi
